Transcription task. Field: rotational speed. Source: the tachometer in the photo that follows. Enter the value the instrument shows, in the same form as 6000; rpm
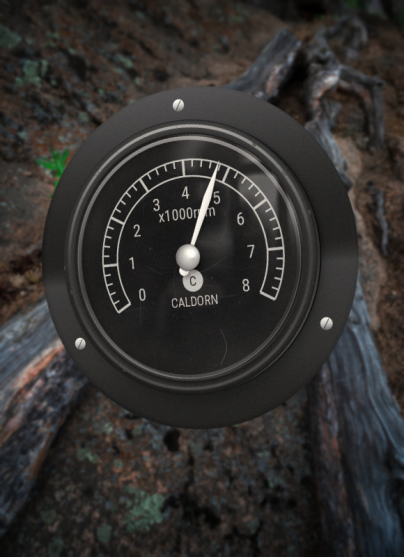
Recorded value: 4800; rpm
